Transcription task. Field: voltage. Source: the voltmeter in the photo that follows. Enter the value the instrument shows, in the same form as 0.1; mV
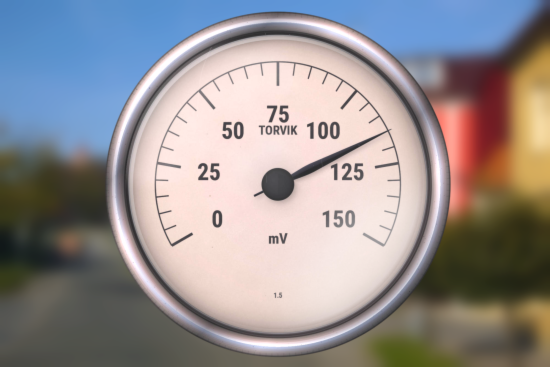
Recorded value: 115; mV
